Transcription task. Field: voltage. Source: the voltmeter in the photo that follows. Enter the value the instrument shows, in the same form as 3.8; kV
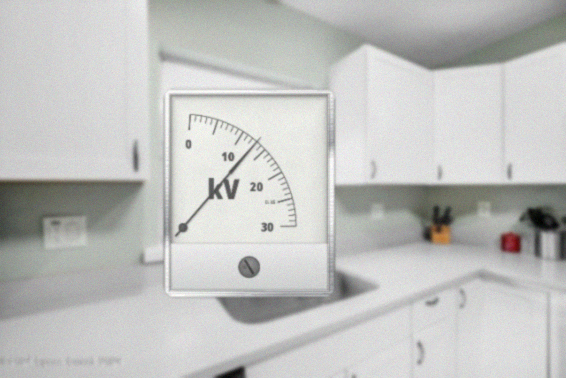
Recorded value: 13; kV
